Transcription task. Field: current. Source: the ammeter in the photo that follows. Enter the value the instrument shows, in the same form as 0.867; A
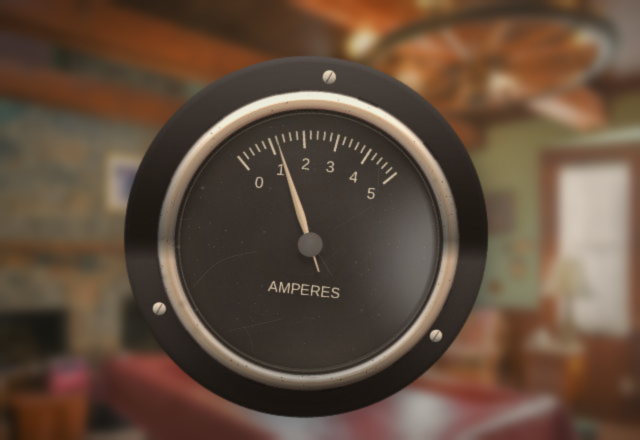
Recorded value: 1.2; A
